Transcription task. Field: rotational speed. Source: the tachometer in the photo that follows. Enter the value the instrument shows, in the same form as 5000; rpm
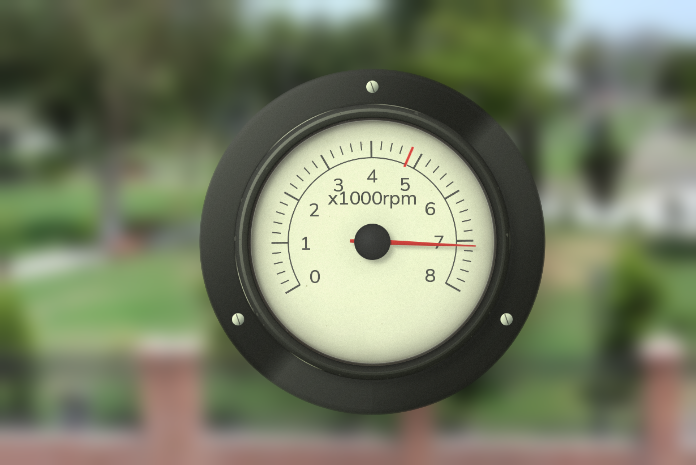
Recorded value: 7100; rpm
